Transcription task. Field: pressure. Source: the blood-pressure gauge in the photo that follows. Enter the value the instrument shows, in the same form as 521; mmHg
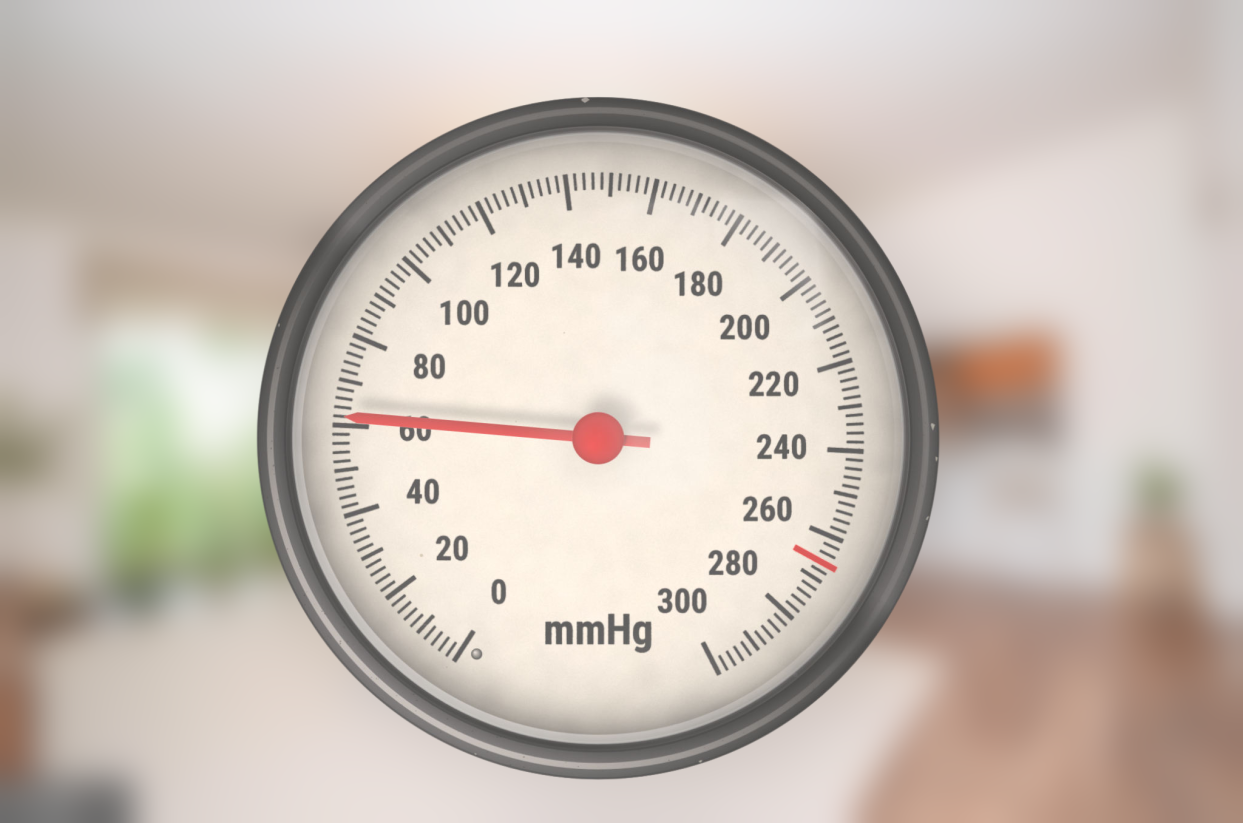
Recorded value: 62; mmHg
